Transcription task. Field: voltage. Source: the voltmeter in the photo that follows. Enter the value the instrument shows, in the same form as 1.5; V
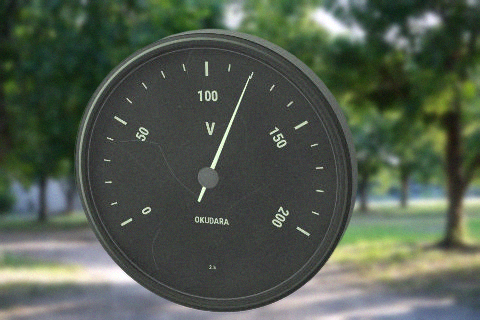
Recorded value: 120; V
